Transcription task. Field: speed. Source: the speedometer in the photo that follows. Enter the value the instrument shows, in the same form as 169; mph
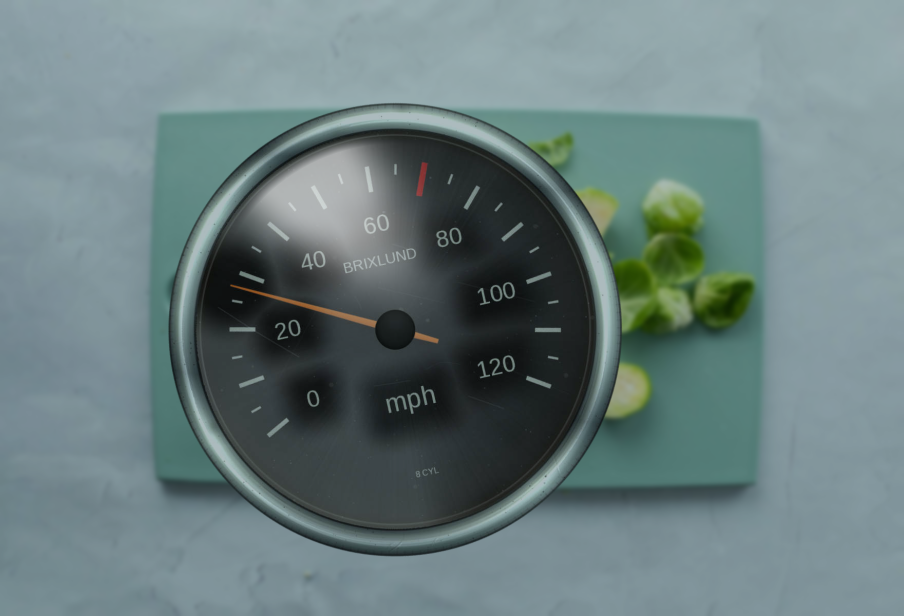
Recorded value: 27.5; mph
